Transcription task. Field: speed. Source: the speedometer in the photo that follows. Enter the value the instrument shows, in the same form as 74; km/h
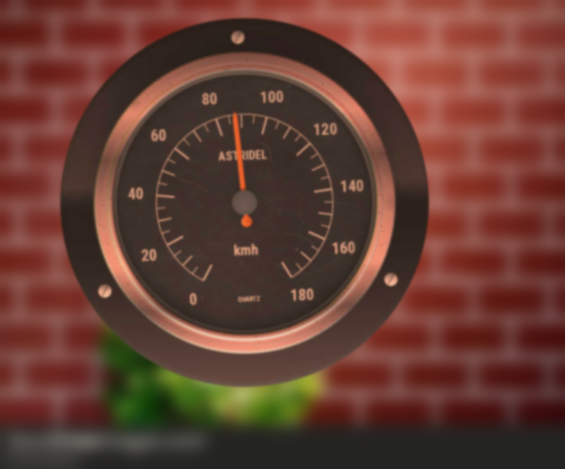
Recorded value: 87.5; km/h
